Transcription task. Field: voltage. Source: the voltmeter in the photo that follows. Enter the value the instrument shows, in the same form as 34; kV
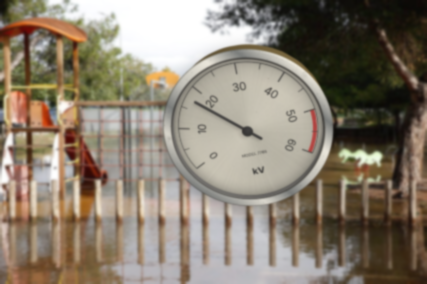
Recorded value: 17.5; kV
